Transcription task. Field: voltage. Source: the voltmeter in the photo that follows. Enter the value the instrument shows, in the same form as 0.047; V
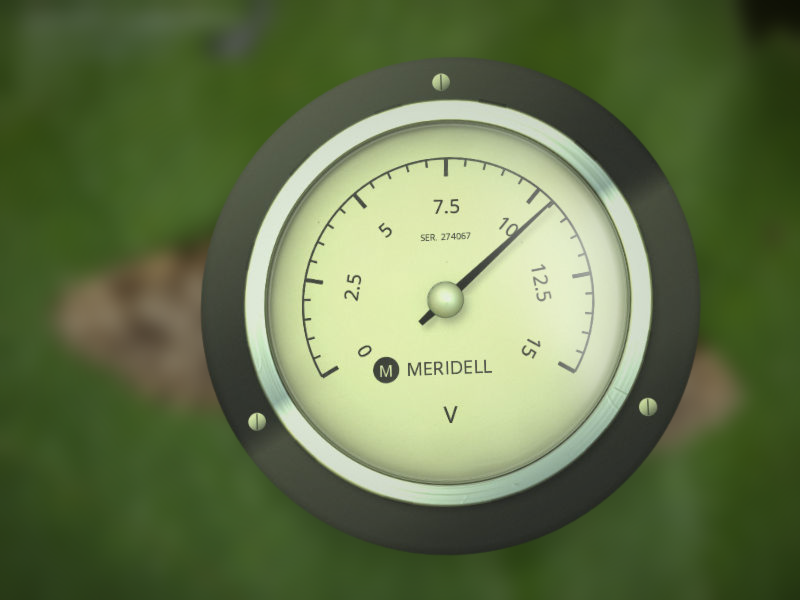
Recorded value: 10.5; V
